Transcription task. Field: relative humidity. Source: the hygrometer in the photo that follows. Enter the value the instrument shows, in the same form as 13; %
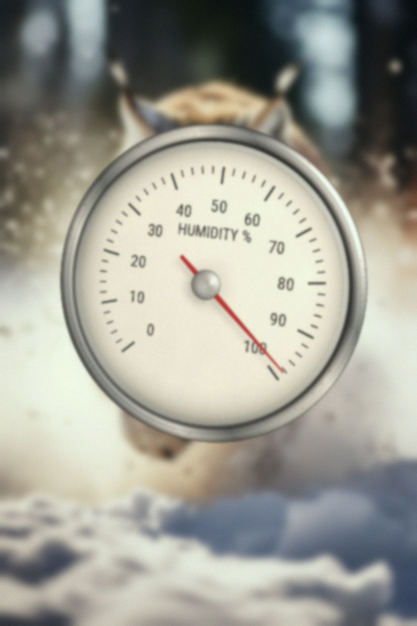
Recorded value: 98; %
